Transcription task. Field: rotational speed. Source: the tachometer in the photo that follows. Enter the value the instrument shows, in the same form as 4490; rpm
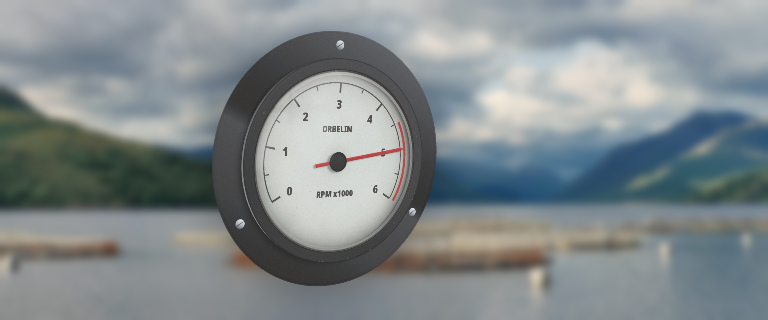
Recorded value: 5000; rpm
